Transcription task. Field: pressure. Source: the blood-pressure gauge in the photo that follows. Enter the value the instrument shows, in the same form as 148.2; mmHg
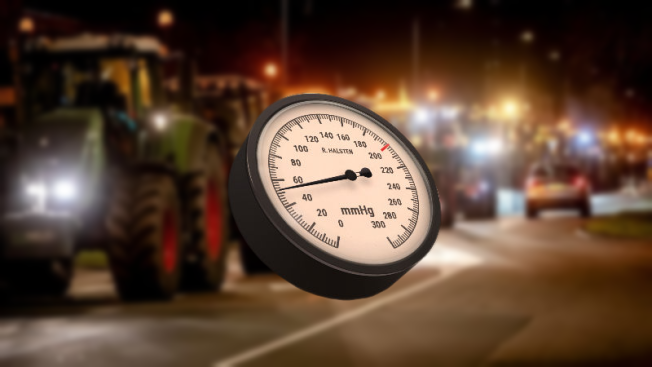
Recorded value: 50; mmHg
